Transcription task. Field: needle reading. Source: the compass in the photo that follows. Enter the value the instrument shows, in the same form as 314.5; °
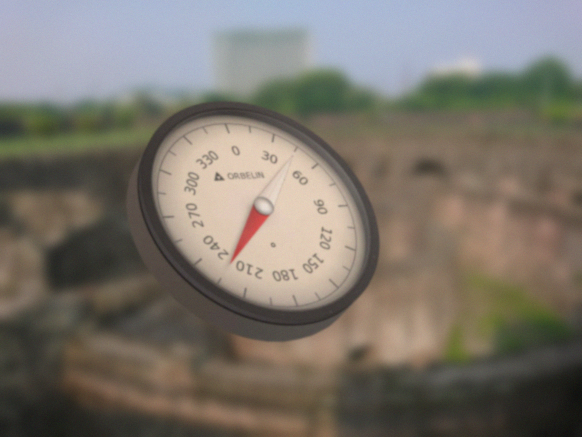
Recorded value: 225; °
